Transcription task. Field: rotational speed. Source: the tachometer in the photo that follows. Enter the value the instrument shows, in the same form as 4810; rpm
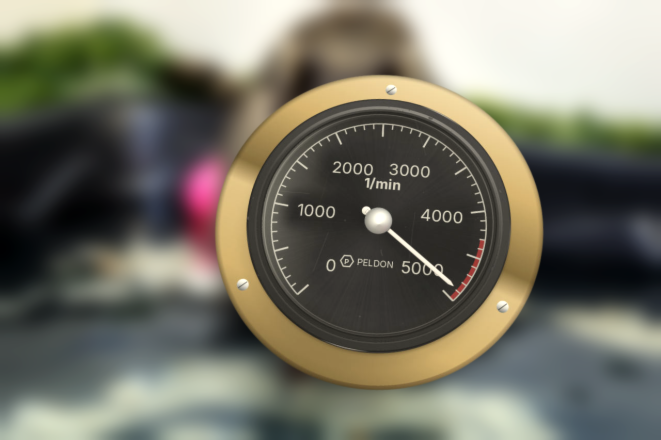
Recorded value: 4900; rpm
